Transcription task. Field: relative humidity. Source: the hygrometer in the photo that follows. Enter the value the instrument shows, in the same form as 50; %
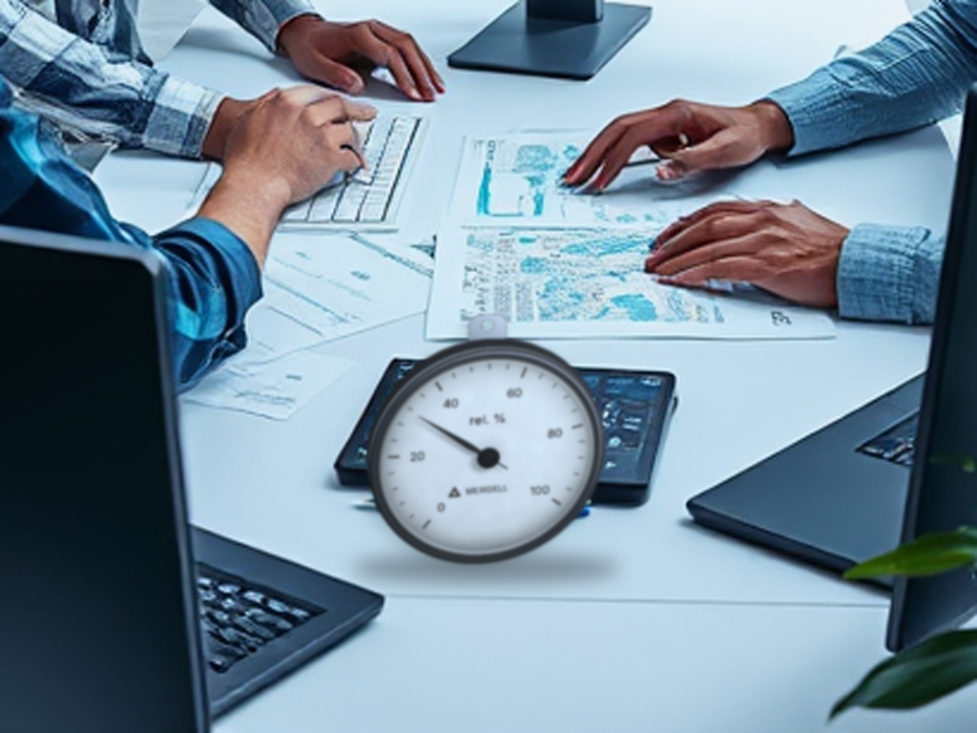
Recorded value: 32; %
